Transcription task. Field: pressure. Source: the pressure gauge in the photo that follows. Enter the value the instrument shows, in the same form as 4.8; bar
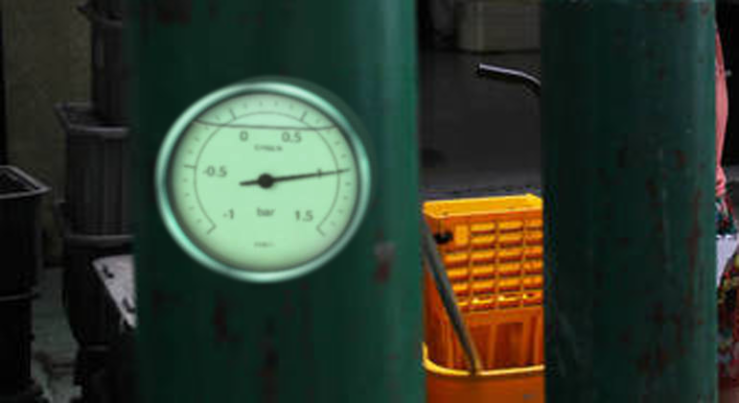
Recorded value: 1; bar
